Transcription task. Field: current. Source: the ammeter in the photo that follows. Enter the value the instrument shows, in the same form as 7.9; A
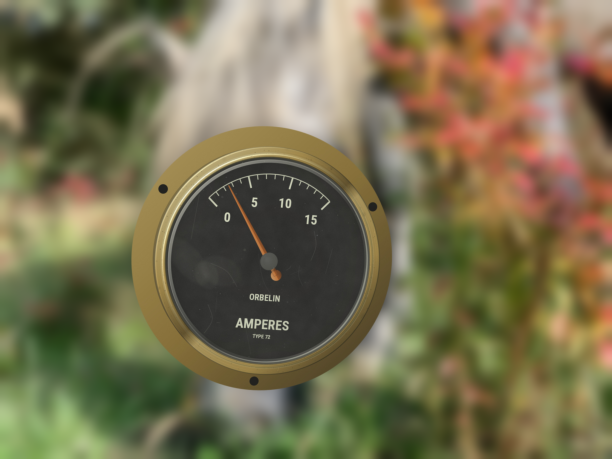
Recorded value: 2.5; A
